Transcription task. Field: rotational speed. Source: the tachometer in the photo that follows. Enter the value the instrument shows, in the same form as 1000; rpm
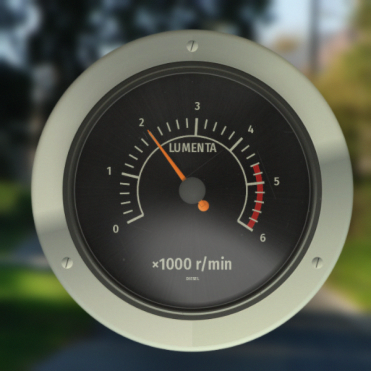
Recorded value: 2000; rpm
